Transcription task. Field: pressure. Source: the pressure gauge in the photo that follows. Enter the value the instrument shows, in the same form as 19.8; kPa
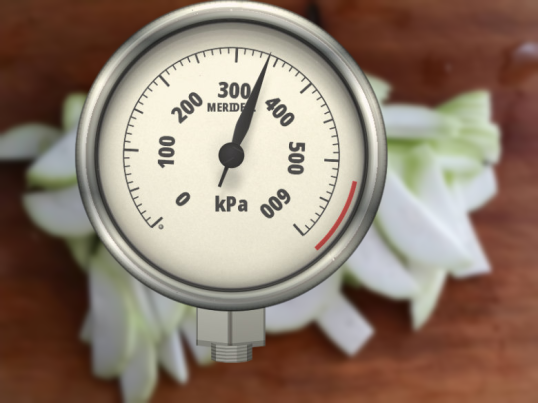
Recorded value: 340; kPa
